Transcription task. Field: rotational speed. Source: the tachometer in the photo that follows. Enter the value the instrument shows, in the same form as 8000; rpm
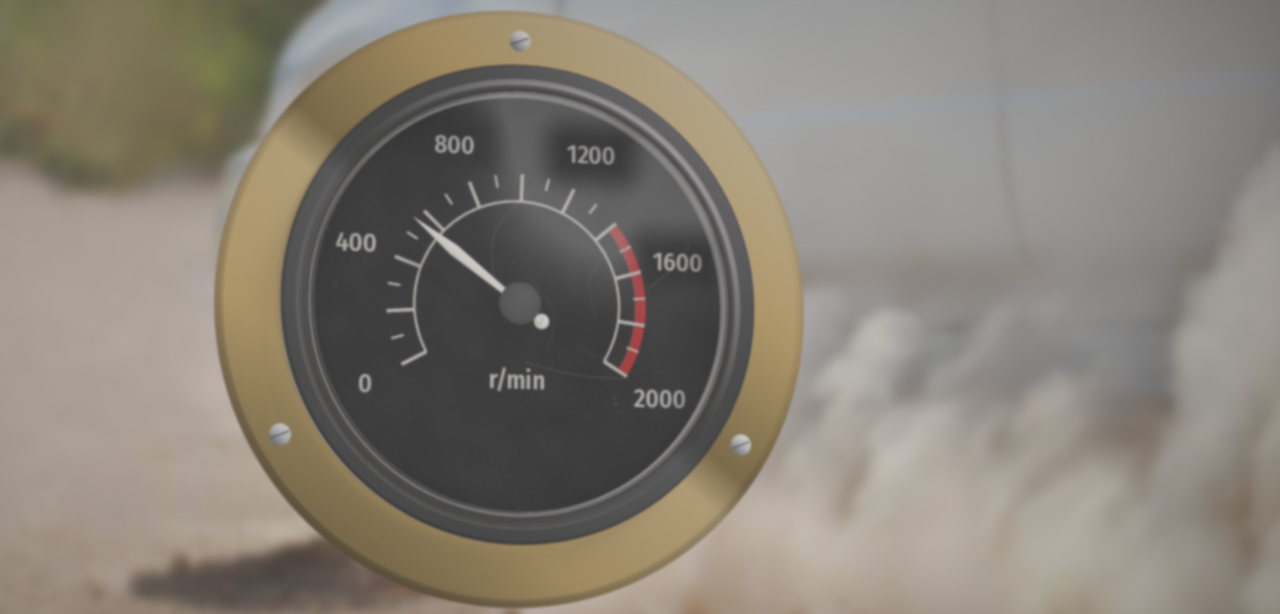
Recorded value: 550; rpm
